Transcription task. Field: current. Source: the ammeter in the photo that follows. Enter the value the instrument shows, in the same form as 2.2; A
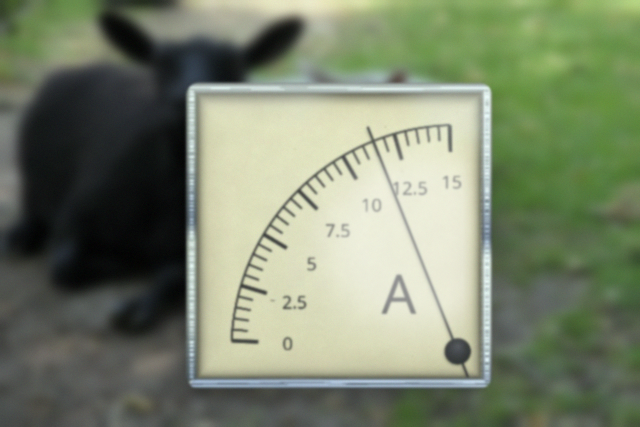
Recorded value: 11.5; A
